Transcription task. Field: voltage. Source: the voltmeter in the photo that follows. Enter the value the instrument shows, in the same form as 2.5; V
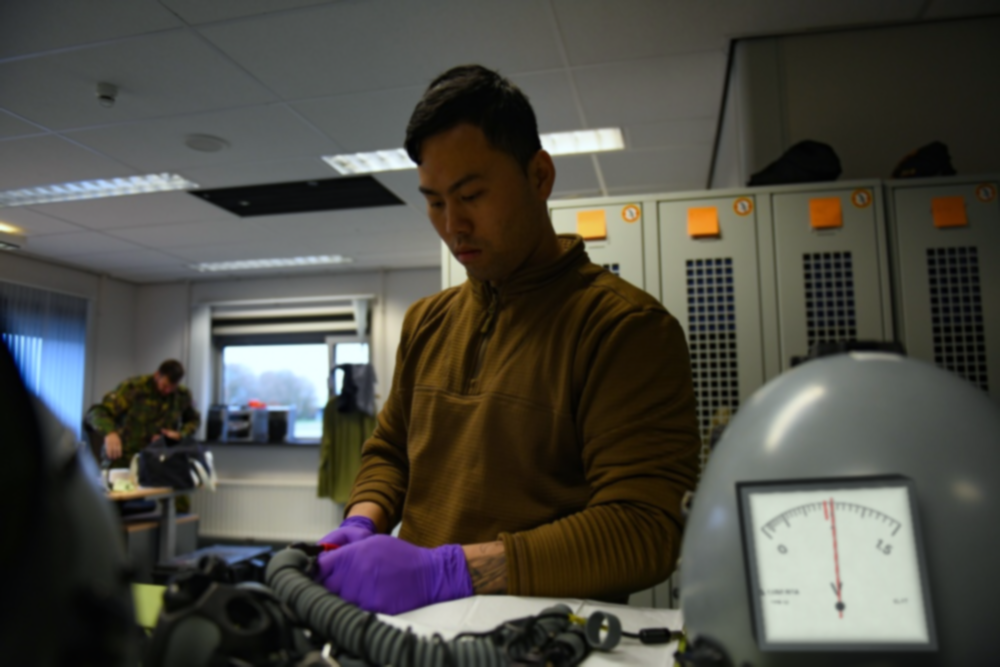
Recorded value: 1; V
